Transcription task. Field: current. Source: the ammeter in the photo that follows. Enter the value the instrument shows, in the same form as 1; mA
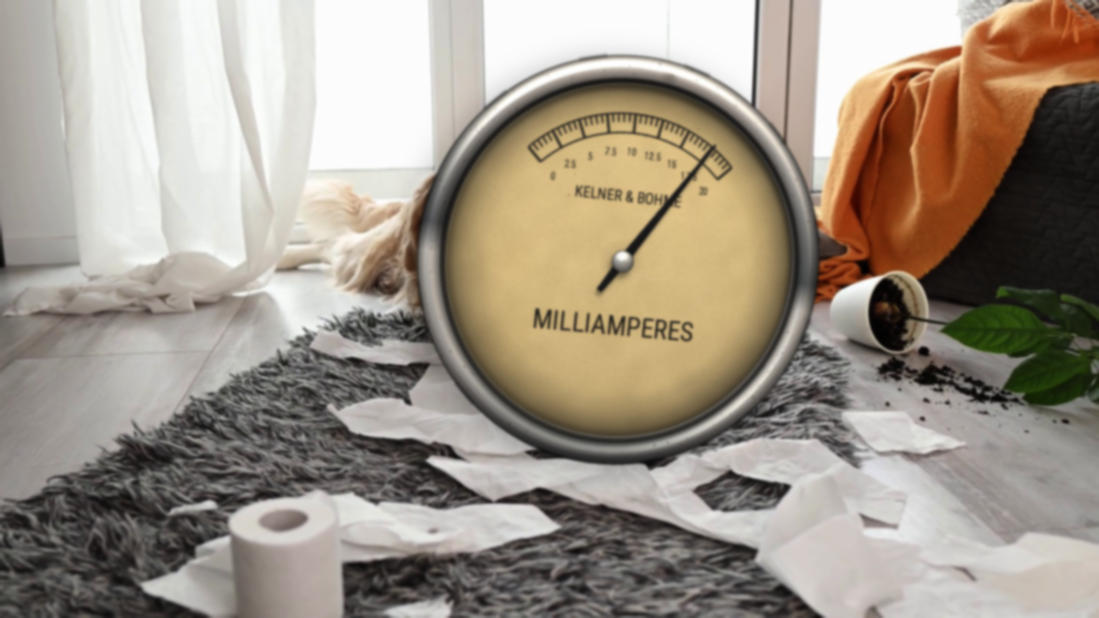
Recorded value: 17.5; mA
